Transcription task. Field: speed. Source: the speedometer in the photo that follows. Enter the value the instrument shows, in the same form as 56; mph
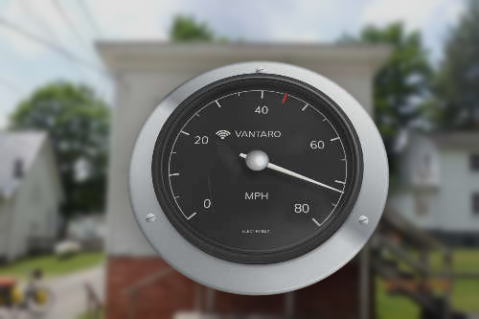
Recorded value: 72.5; mph
